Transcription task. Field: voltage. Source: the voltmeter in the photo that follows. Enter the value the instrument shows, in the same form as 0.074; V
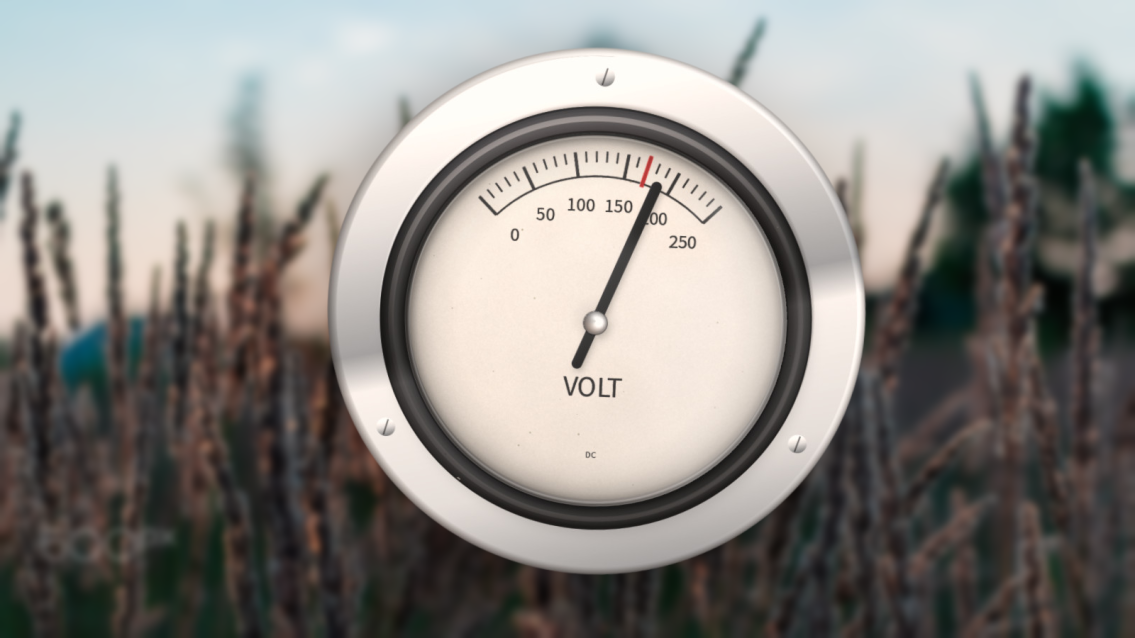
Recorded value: 185; V
